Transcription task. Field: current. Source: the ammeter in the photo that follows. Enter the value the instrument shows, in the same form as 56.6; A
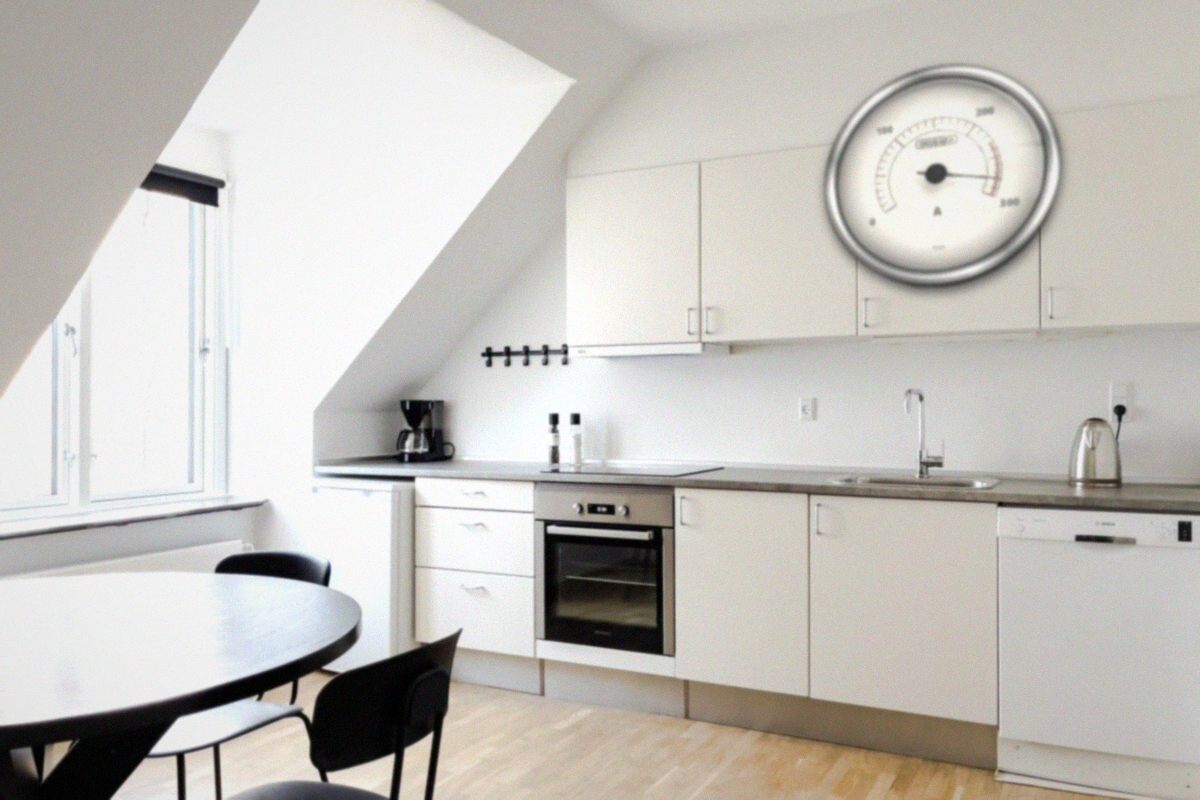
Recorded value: 280; A
